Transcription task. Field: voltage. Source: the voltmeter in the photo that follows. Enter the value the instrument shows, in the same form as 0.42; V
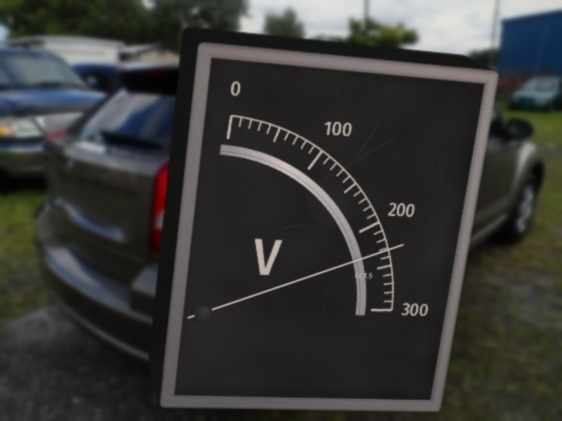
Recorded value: 230; V
